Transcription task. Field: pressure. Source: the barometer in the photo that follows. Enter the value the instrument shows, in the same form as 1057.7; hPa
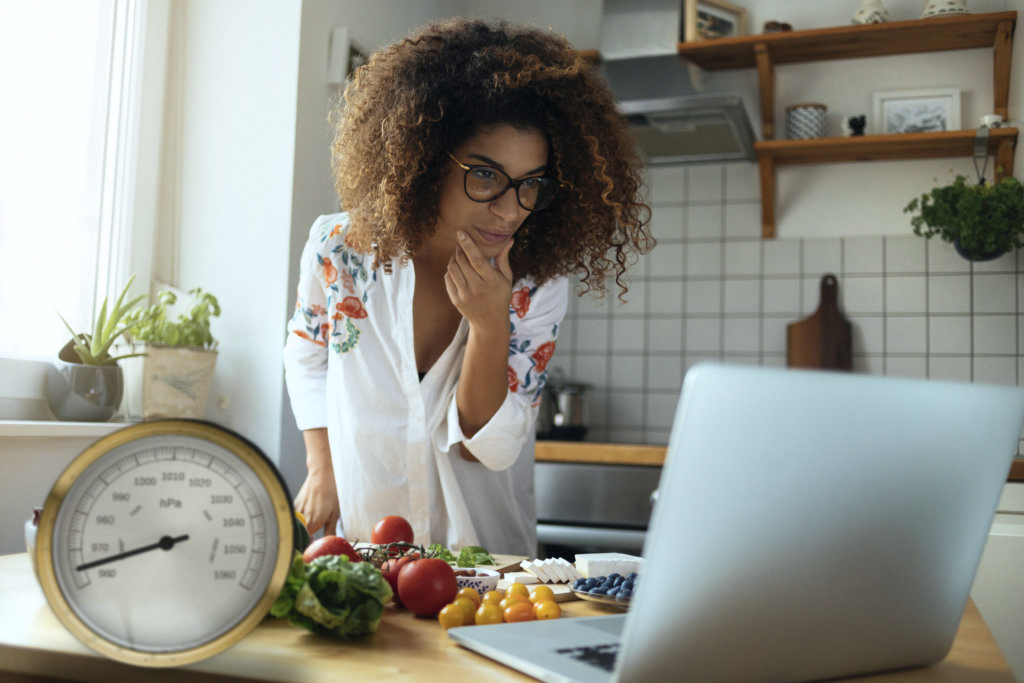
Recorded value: 965; hPa
